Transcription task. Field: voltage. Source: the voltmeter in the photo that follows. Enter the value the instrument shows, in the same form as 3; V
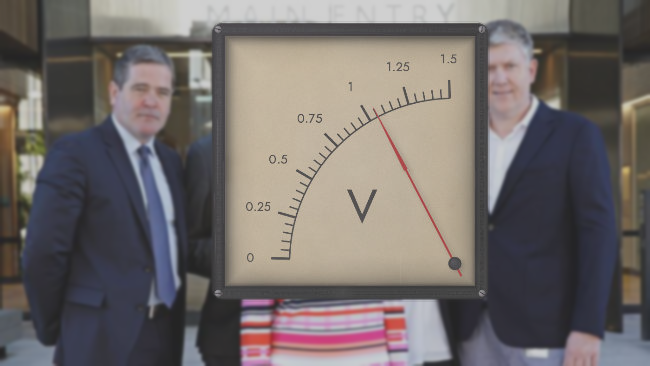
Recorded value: 1.05; V
